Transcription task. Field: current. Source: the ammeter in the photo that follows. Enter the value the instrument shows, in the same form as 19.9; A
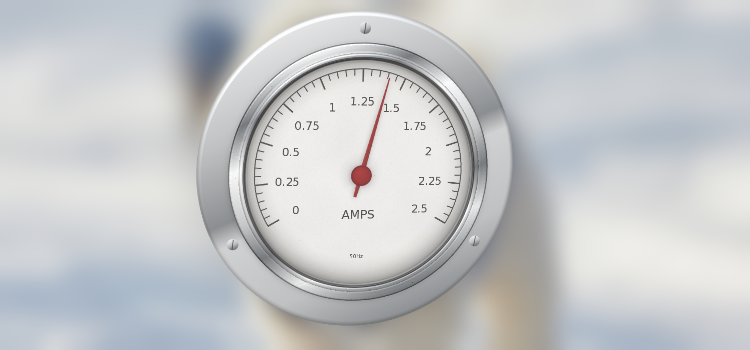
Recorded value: 1.4; A
